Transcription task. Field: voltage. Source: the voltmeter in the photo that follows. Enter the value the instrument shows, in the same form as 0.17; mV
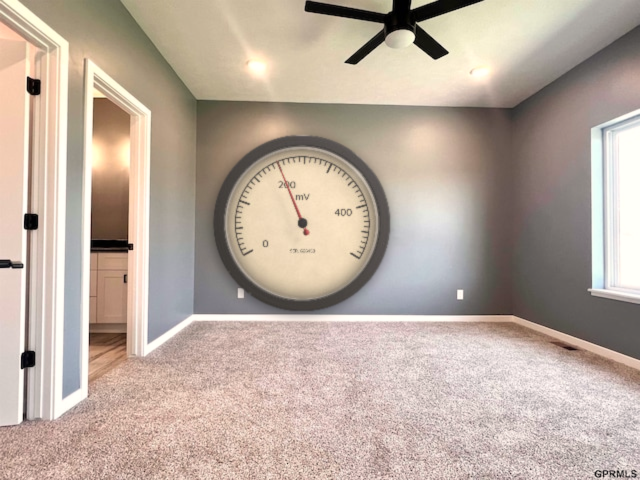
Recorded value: 200; mV
